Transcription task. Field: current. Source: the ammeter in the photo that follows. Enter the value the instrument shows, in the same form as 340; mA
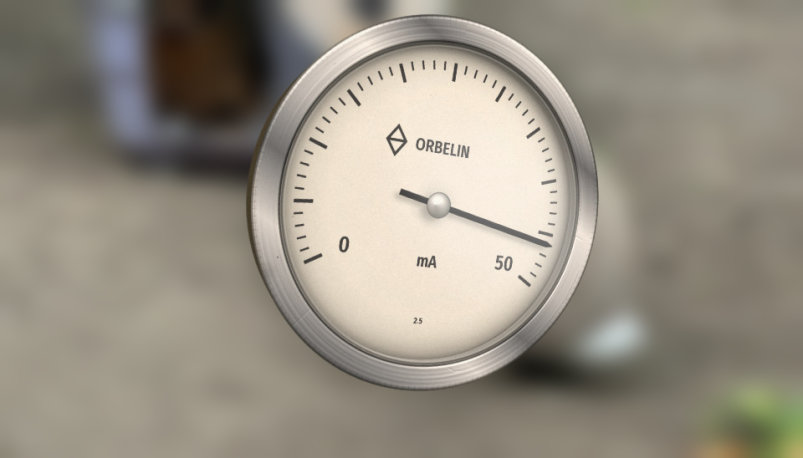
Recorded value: 46; mA
